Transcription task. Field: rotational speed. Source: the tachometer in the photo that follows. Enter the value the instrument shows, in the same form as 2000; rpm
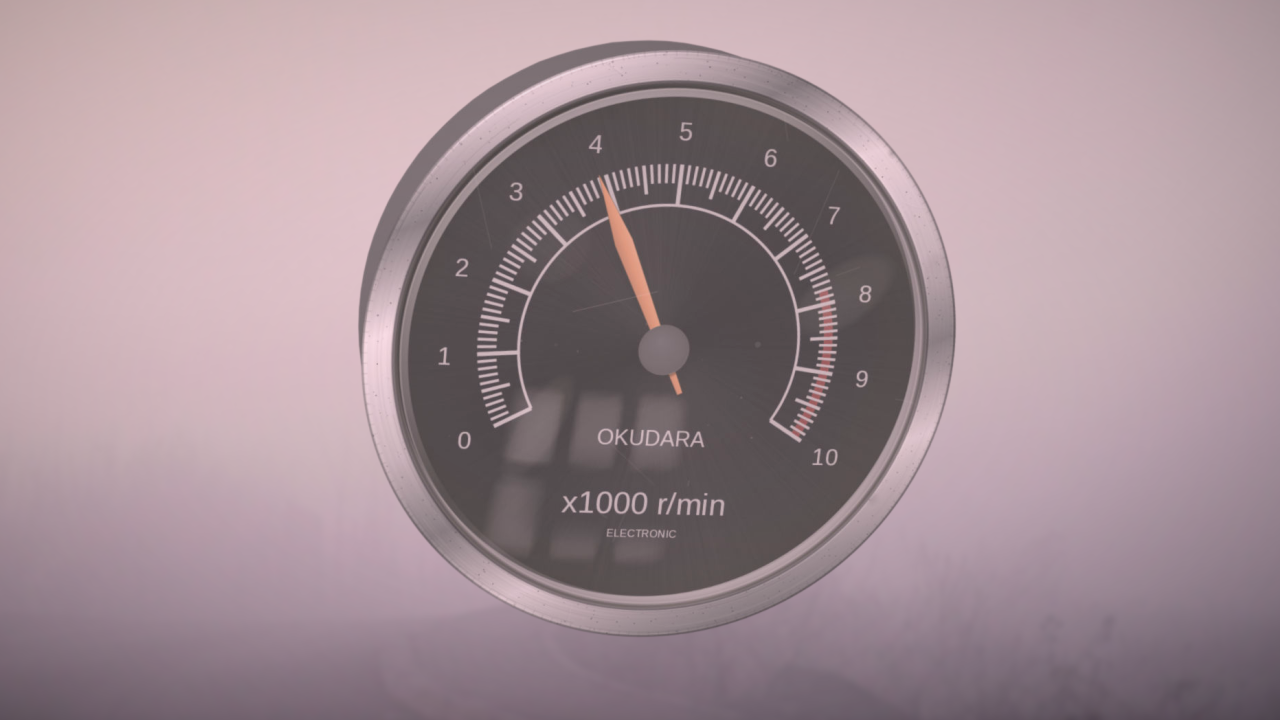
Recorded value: 3900; rpm
